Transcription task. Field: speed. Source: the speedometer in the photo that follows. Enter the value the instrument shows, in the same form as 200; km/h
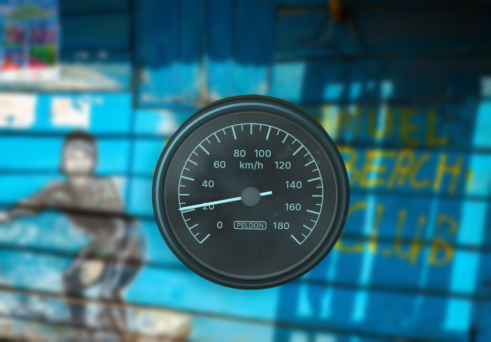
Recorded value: 22.5; km/h
